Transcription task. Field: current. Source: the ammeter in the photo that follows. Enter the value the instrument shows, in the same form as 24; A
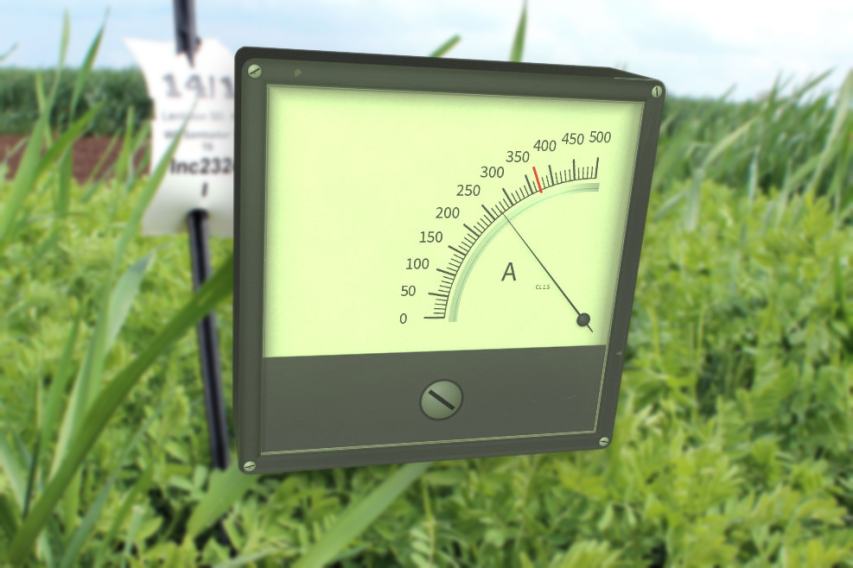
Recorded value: 270; A
